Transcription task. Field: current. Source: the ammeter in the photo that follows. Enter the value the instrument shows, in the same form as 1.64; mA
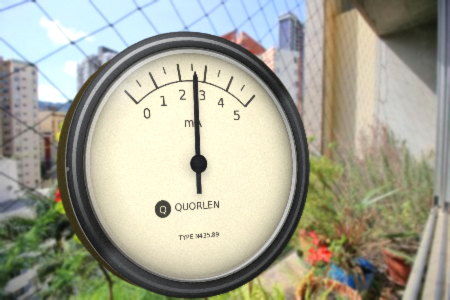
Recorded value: 2.5; mA
